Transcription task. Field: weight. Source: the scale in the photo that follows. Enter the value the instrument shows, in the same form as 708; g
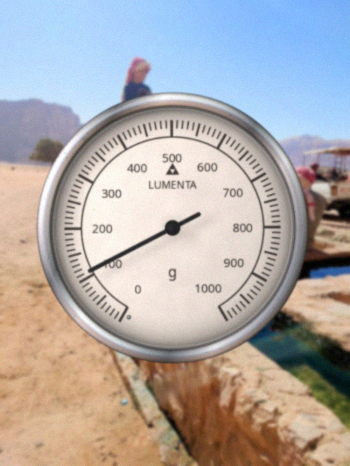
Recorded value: 110; g
